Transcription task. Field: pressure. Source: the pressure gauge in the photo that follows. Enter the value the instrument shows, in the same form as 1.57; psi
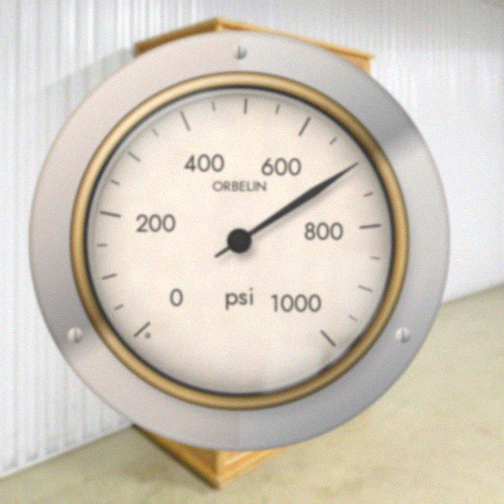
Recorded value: 700; psi
